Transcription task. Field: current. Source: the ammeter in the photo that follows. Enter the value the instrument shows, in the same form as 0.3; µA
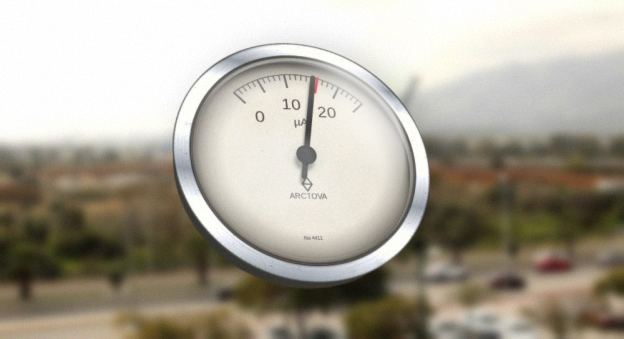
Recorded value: 15; µA
